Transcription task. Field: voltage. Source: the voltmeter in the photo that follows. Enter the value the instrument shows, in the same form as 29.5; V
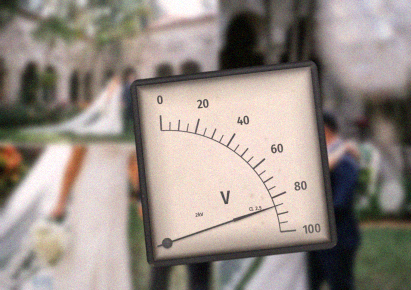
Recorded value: 85; V
